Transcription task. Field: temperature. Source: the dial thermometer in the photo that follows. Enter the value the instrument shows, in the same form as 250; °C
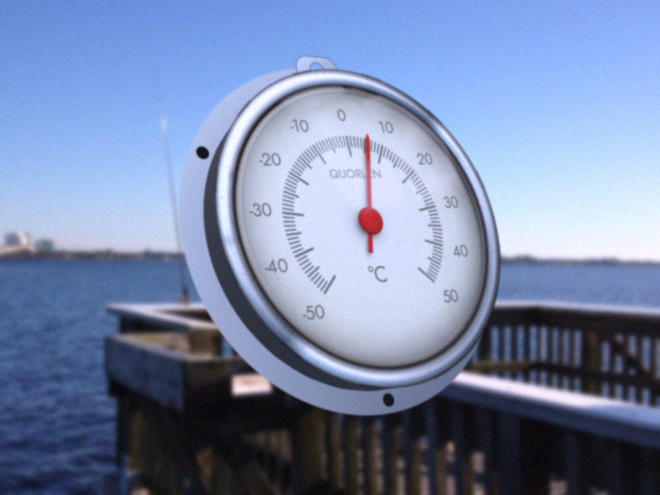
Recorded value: 5; °C
